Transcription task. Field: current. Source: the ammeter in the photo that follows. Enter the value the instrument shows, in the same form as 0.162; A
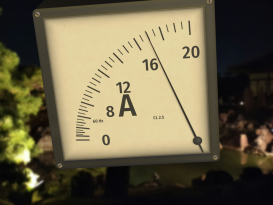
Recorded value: 17; A
